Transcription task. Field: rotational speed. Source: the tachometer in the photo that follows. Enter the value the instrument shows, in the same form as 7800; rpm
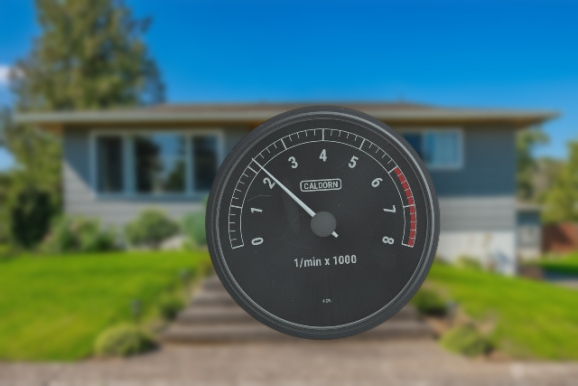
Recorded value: 2200; rpm
